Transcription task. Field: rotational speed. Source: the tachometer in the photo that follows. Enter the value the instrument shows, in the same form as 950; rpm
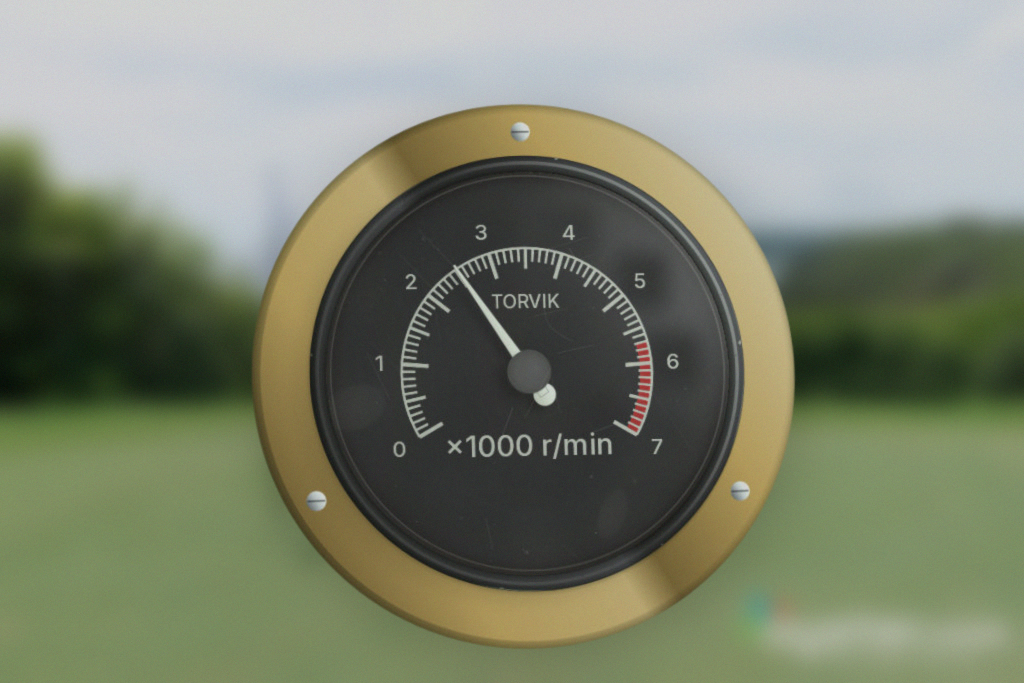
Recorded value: 2500; rpm
